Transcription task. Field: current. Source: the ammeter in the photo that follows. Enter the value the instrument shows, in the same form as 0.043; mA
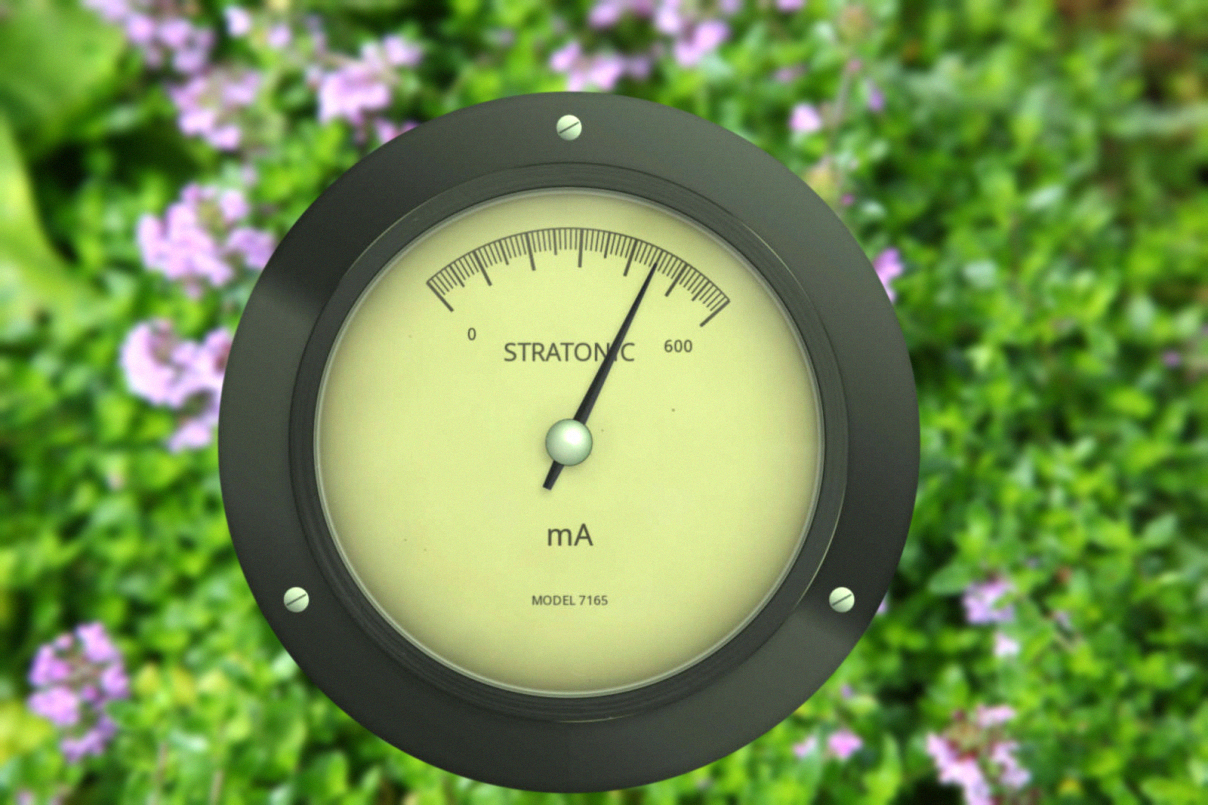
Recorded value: 450; mA
